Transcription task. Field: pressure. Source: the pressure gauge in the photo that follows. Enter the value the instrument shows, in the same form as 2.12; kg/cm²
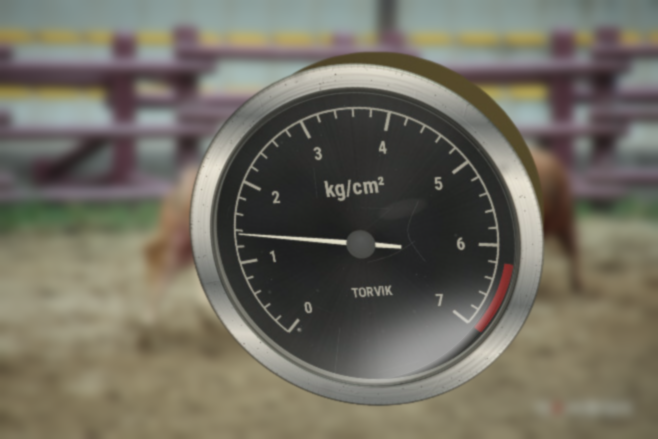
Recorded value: 1.4; kg/cm²
